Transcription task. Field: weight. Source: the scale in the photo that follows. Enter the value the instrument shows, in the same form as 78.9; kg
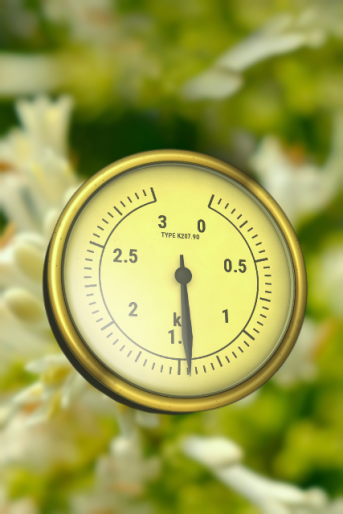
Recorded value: 1.45; kg
